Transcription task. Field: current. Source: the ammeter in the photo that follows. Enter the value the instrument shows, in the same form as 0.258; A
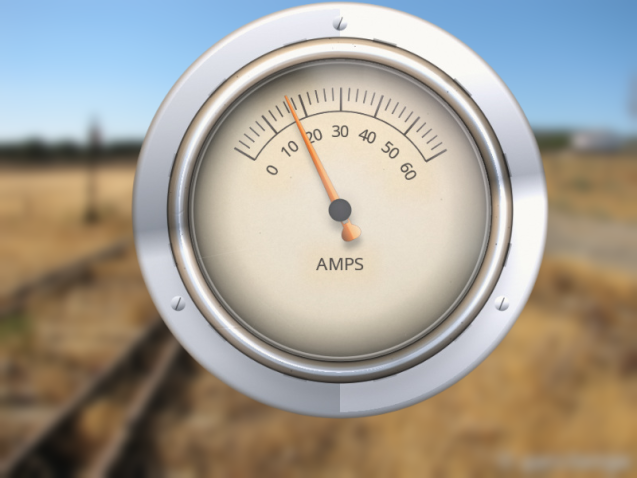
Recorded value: 17; A
